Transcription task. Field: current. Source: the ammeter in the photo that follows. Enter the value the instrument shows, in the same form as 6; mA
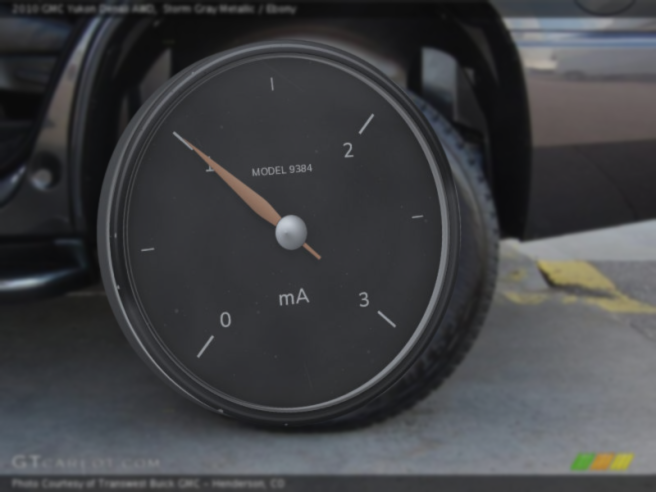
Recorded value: 1; mA
